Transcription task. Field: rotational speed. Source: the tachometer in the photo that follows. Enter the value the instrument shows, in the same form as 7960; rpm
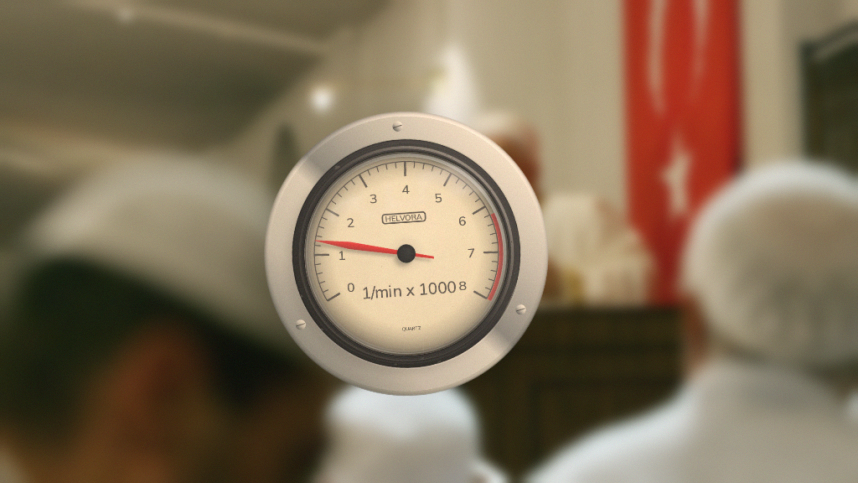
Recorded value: 1300; rpm
